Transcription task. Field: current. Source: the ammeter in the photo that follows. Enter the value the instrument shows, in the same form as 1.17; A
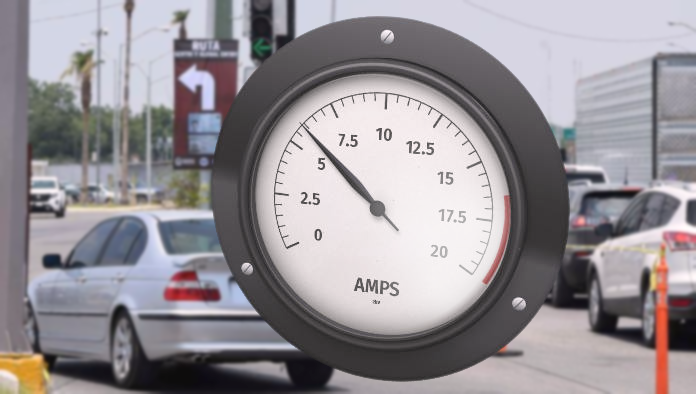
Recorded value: 6; A
